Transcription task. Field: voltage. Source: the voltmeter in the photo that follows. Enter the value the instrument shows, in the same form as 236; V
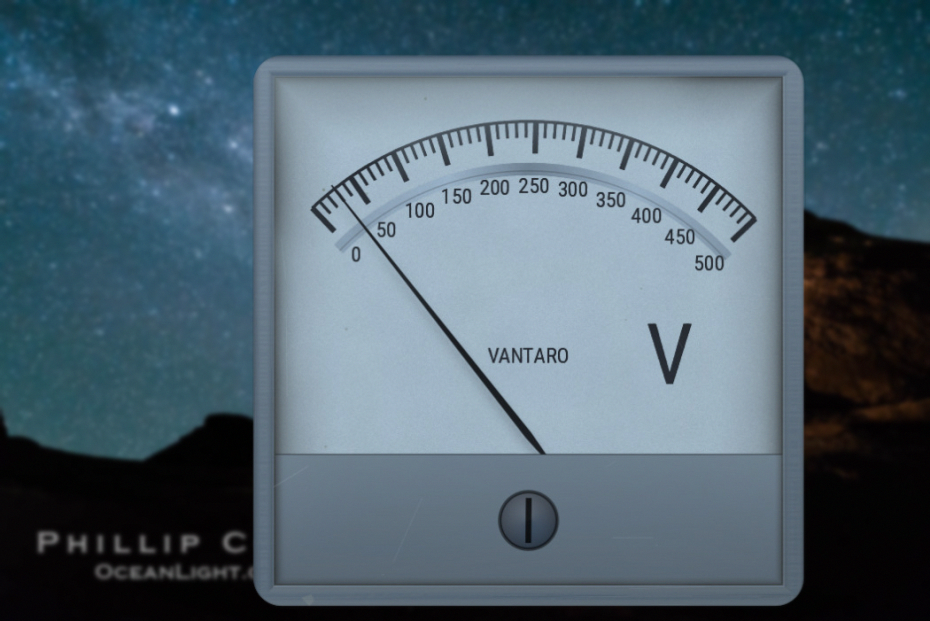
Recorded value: 30; V
